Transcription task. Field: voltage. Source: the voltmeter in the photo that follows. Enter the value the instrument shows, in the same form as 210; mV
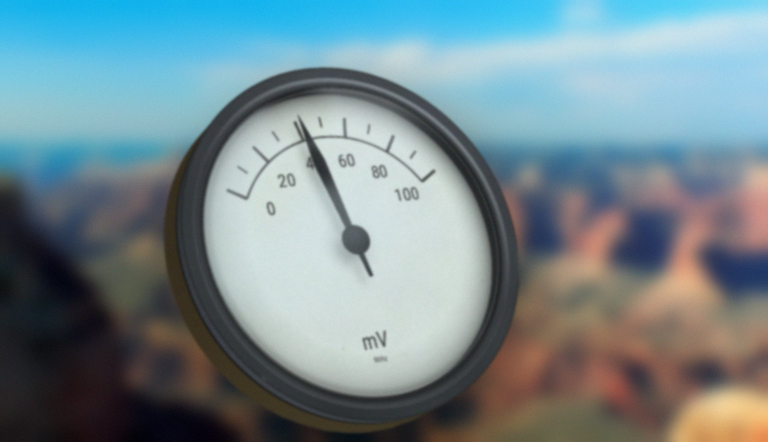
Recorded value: 40; mV
